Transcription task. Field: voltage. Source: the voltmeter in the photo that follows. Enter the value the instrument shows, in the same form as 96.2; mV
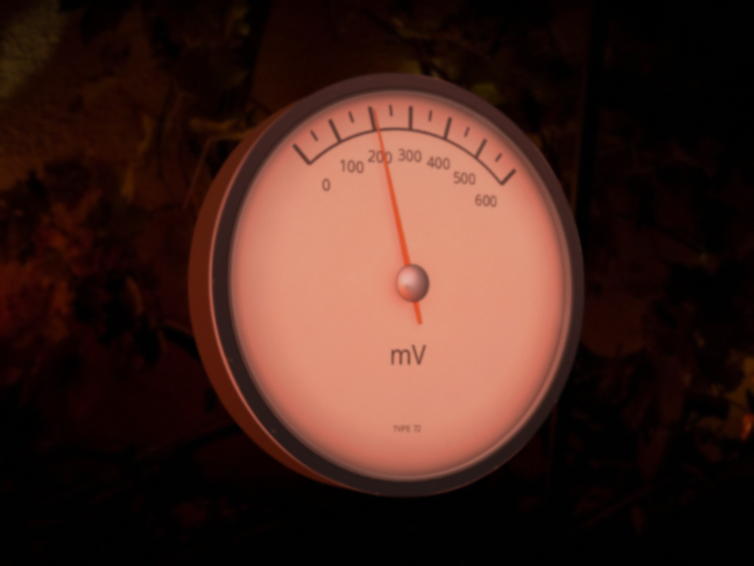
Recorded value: 200; mV
